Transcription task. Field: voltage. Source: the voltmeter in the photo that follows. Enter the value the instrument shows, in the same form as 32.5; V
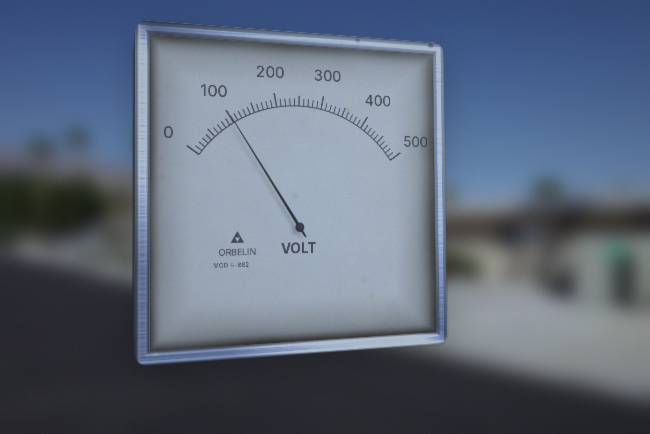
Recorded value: 100; V
